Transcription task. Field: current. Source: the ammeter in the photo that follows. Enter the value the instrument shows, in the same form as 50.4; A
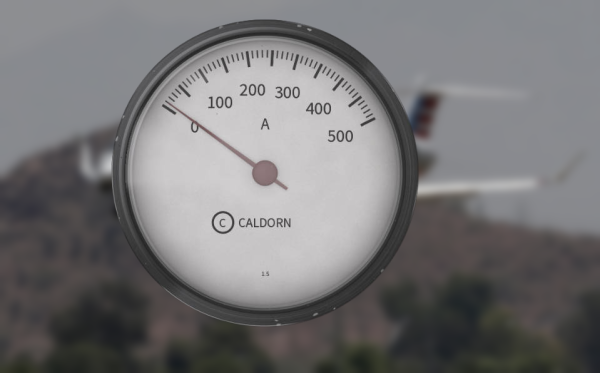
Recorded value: 10; A
